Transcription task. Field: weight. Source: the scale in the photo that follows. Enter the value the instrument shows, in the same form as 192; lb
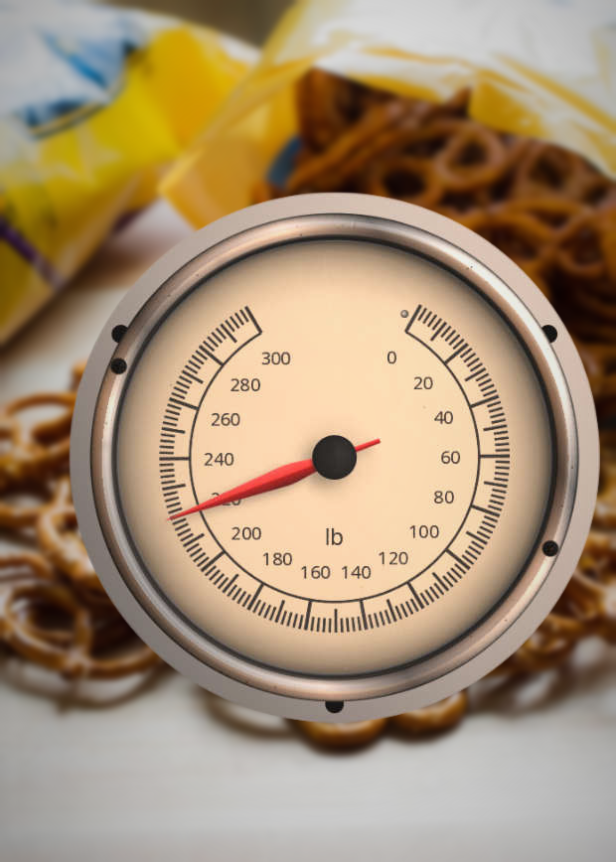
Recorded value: 220; lb
